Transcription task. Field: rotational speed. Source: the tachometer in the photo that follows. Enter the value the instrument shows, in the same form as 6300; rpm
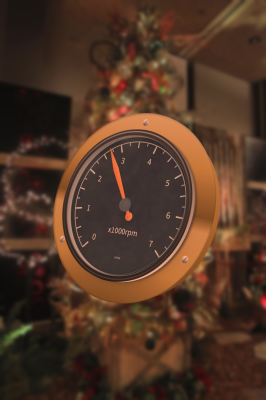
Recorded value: 2750; rpm
